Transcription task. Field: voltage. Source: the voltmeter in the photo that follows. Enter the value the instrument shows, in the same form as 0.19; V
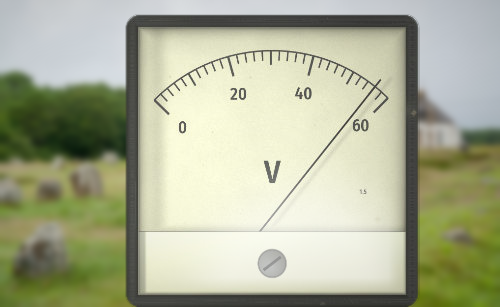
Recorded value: 56; V
